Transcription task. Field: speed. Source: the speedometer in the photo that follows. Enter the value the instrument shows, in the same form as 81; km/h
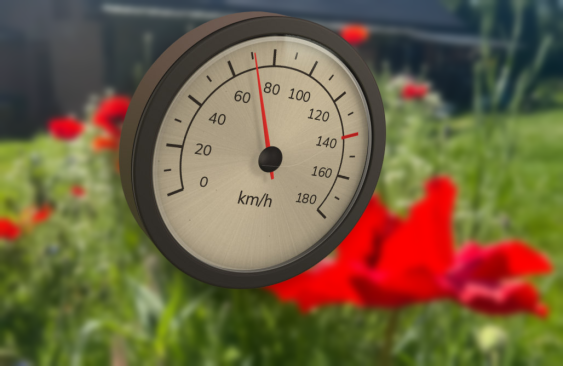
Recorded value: 70; km/h
